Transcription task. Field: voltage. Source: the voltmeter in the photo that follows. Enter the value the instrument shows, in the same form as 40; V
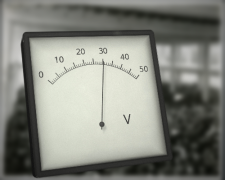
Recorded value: 30; V
